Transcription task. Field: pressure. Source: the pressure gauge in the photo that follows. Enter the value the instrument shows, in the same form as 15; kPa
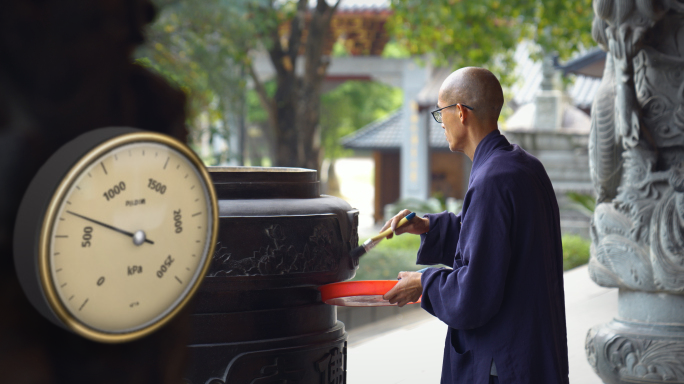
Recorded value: 650; kPa
